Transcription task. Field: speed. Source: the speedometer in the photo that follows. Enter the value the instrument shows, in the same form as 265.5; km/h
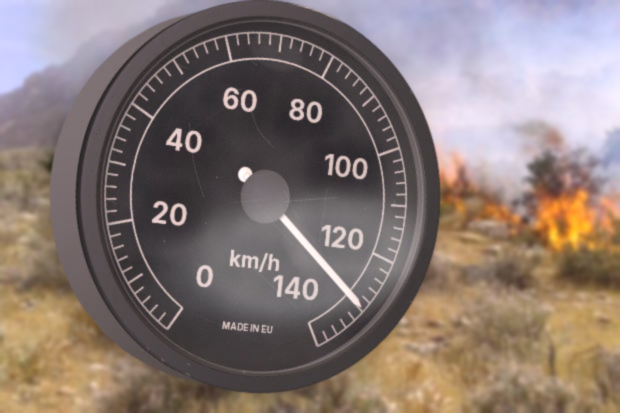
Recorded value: 130; km/h
